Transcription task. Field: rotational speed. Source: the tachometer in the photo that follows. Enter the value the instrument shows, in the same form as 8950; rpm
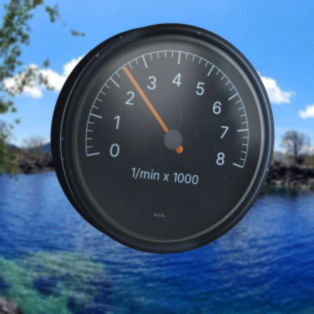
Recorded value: 2400; rpm
